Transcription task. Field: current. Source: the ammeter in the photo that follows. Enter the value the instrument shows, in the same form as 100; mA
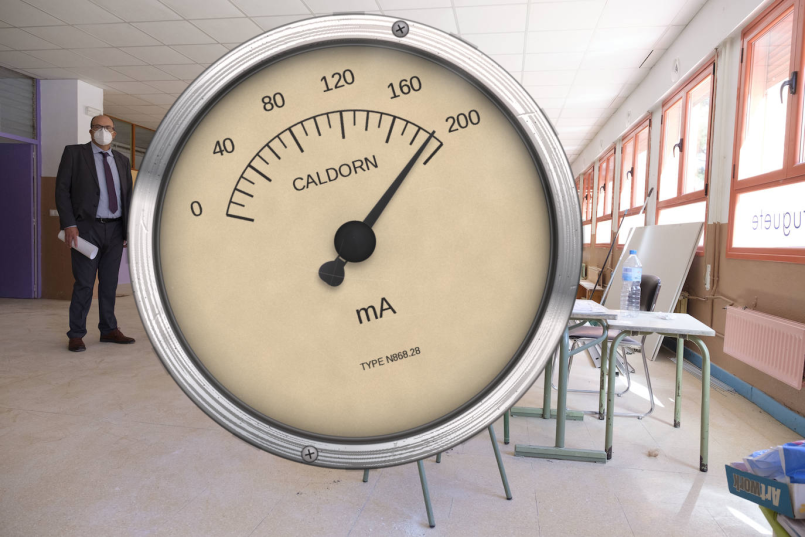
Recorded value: 190; mA
